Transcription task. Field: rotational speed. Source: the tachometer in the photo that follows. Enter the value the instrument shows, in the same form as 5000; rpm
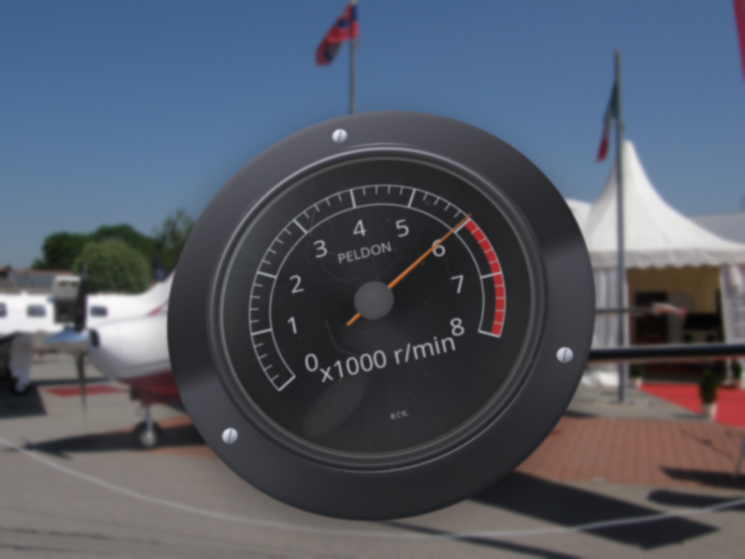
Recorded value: 6000; rpm
